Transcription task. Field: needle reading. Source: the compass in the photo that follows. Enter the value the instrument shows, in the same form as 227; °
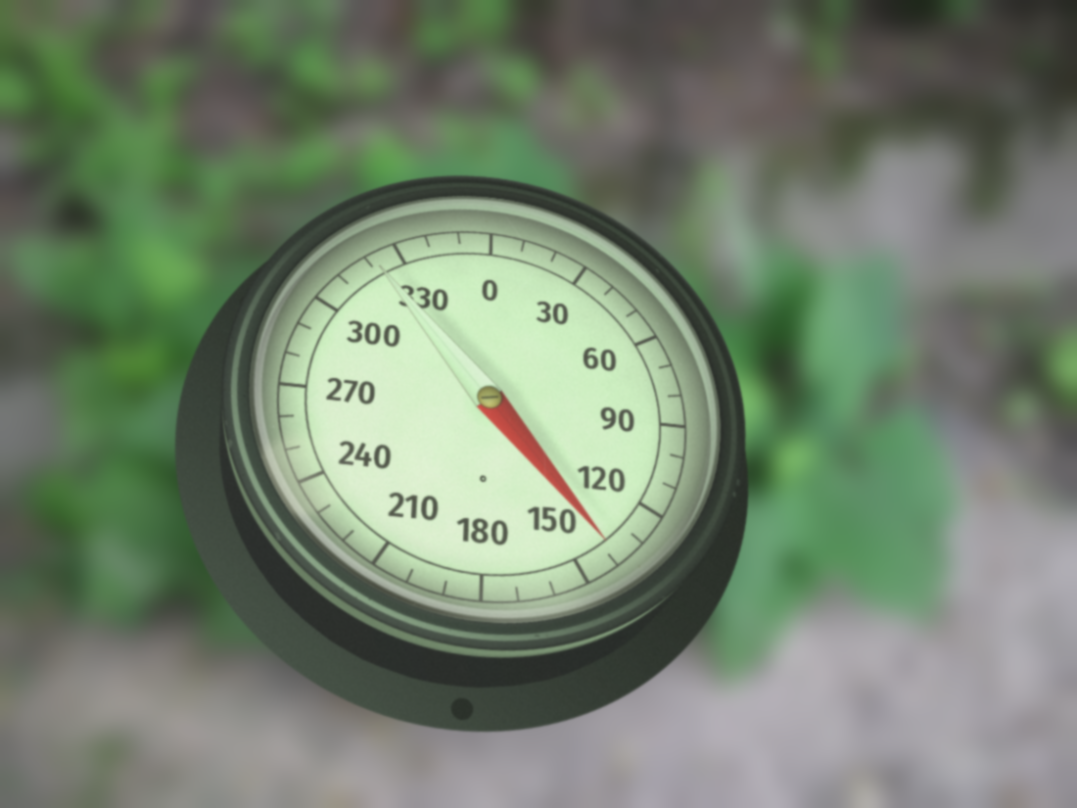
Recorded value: 140; °
